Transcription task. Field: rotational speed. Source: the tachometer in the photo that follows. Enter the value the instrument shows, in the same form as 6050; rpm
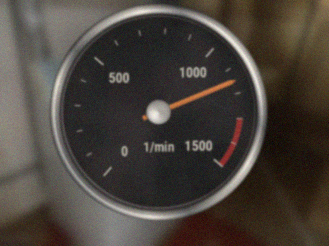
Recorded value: 1150; rpm
